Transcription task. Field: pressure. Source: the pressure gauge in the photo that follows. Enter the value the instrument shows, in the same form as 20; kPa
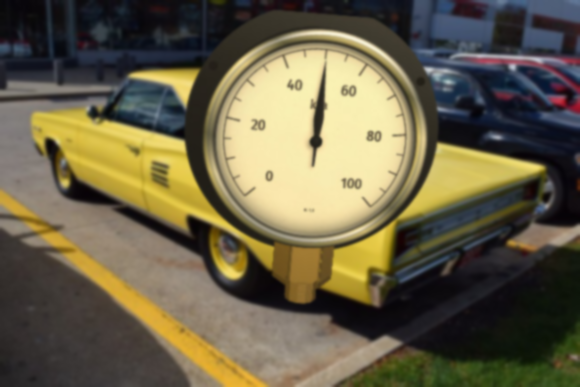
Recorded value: 50; kPa
